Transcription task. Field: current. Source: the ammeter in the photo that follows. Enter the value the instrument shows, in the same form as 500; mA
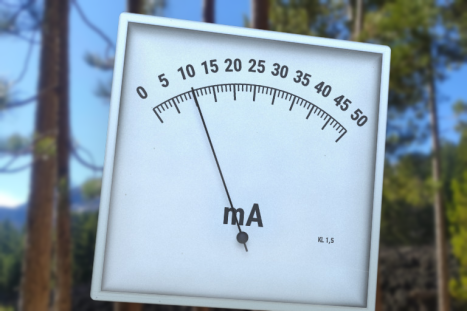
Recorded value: 10; mA
